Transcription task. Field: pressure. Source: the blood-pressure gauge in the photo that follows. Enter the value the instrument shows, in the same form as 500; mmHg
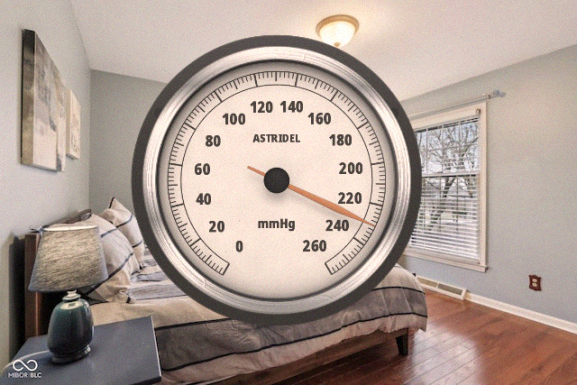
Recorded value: 230; mmHg
